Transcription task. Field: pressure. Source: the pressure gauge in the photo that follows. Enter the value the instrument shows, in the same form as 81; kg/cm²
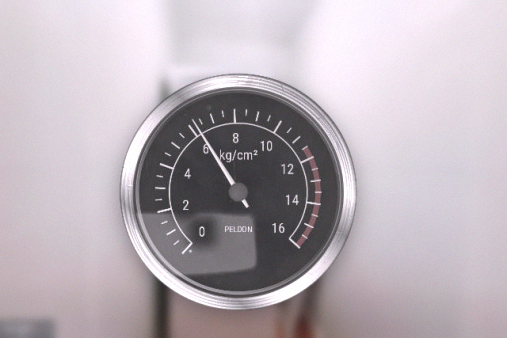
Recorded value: 6.25; kg/cm²
